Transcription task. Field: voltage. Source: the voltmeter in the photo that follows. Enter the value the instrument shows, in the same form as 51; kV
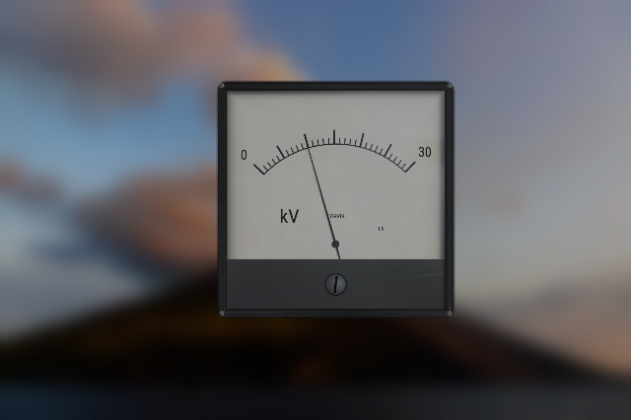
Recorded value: 10; kV
